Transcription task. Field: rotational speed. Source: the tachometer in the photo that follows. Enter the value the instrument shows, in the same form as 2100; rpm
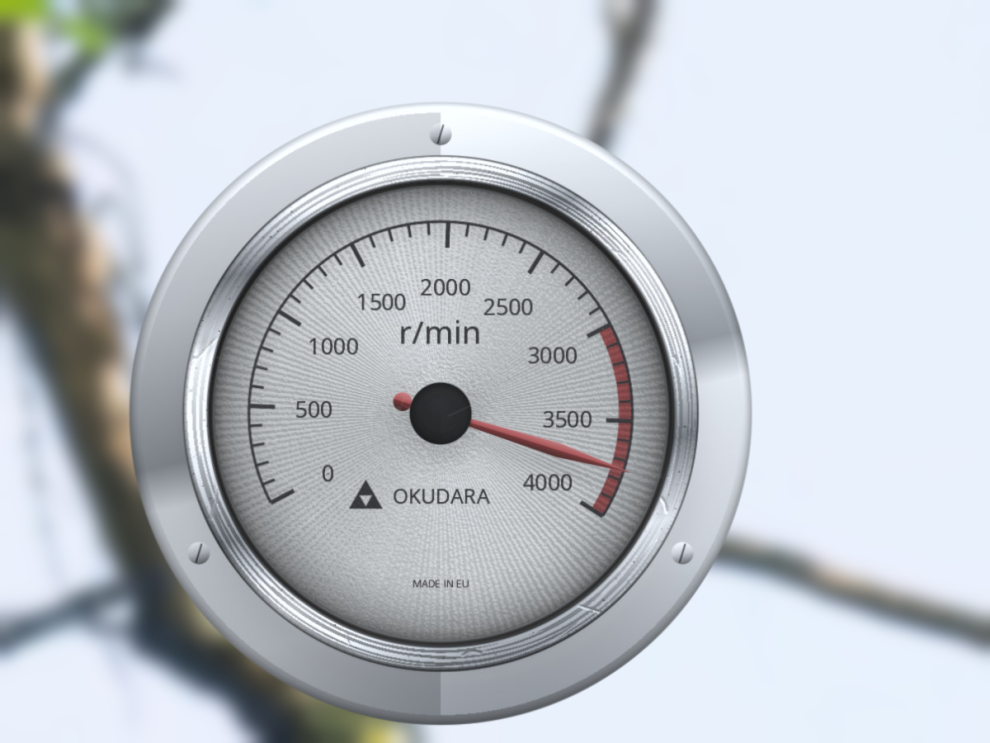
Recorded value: 3750; rpm
